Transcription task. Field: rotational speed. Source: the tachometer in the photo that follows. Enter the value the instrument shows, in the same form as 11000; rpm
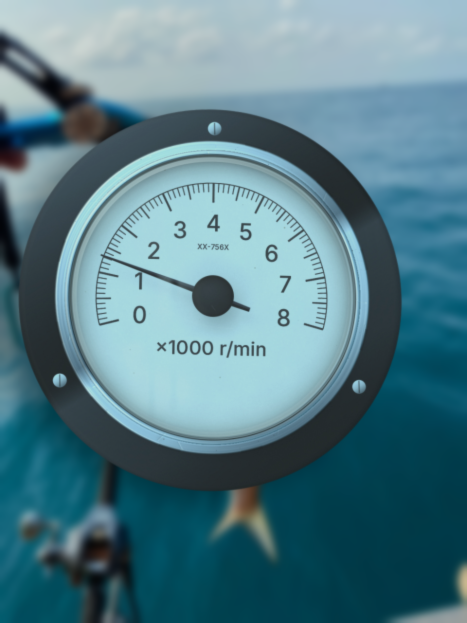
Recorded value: 1300; rpm
